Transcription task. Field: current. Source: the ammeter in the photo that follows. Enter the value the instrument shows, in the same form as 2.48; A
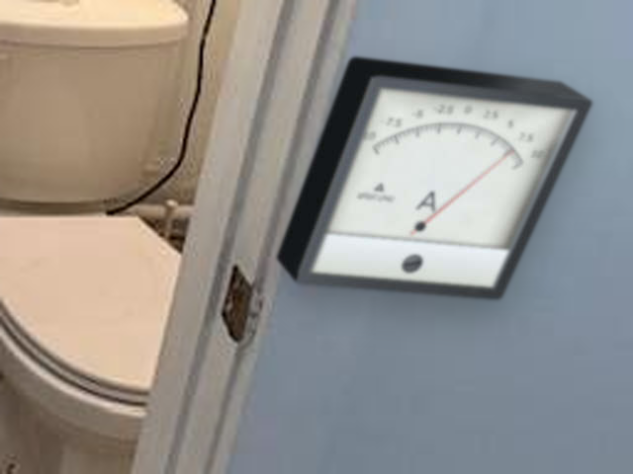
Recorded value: 7.5; A
